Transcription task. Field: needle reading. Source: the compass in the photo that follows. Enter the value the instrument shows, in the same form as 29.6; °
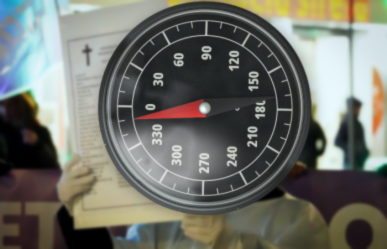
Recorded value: 350; °
